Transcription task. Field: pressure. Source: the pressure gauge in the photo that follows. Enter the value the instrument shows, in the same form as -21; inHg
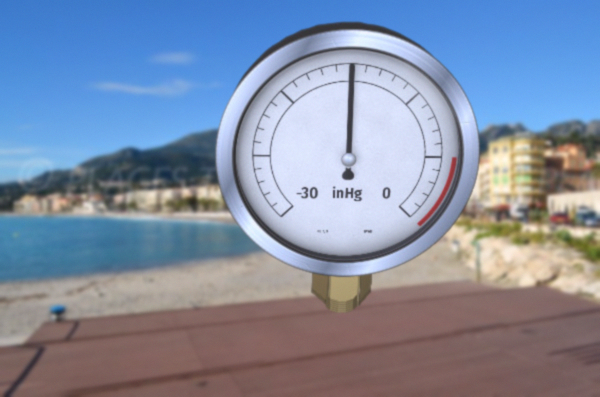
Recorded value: -15; inHg
